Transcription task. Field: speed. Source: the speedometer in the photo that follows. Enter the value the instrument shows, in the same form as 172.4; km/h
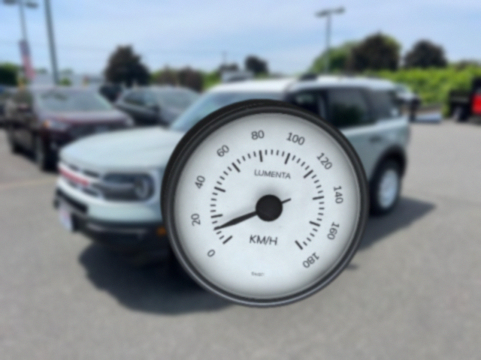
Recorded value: 12; km/h
